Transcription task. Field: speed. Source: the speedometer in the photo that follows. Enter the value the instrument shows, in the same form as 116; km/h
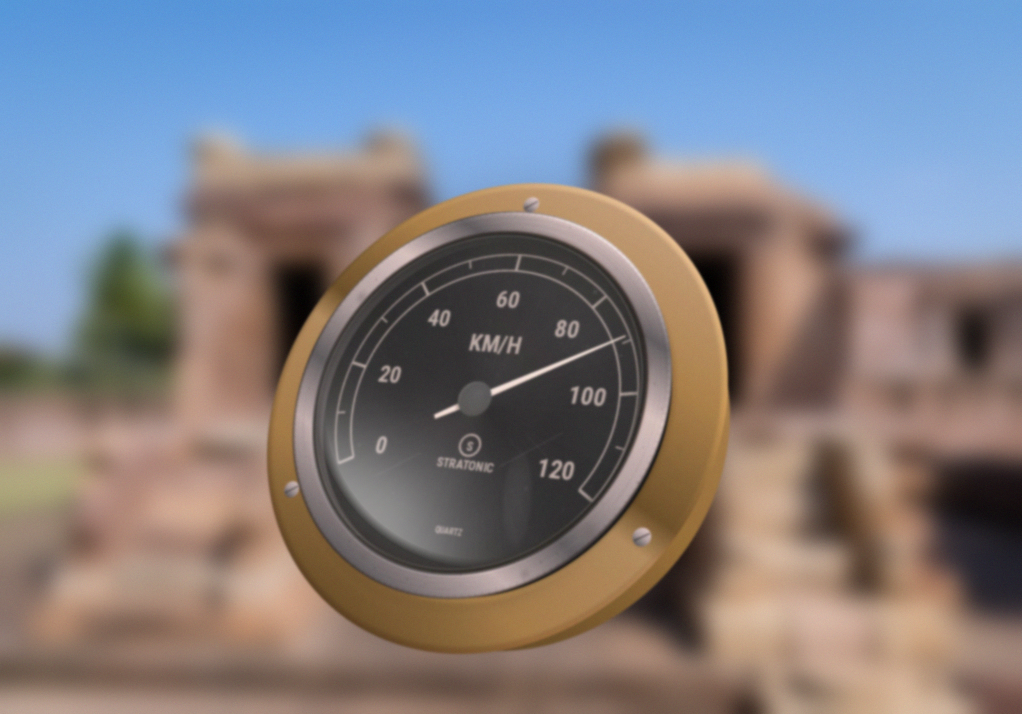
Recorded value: 90; km/h
